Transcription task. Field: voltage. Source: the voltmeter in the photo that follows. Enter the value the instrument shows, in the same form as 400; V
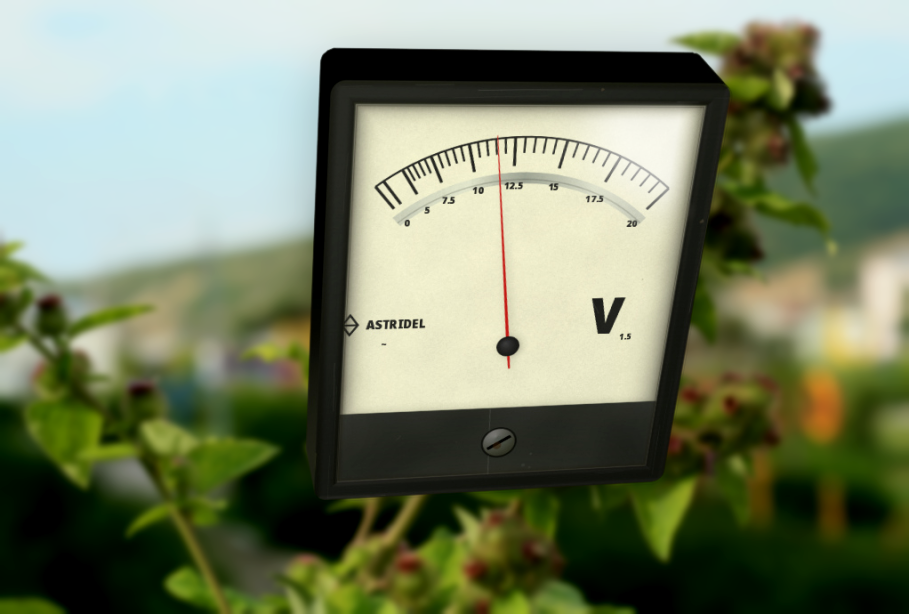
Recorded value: 11.5; V
